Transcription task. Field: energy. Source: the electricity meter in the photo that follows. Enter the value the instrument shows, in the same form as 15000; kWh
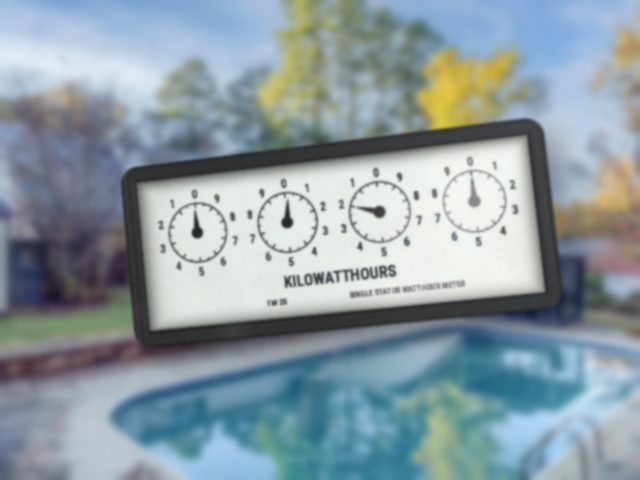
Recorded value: 20; kWh
